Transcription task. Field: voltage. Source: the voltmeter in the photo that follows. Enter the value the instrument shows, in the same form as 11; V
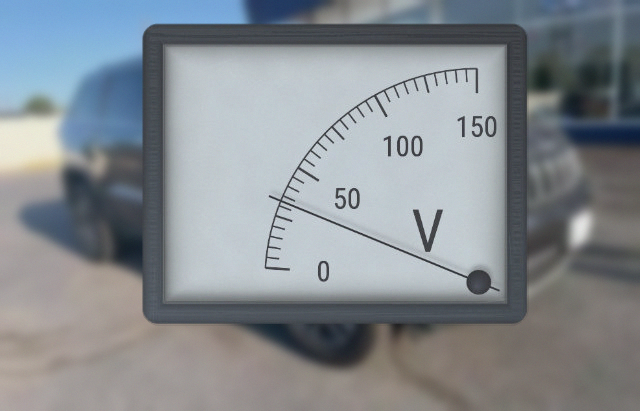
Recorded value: 32.5; V
